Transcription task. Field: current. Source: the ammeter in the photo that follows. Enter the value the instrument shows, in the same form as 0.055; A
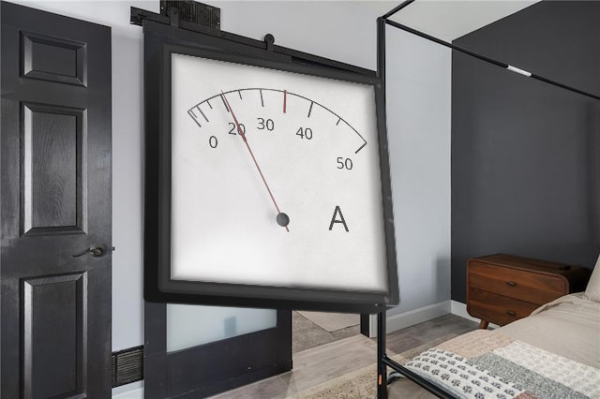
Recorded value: 20; A
